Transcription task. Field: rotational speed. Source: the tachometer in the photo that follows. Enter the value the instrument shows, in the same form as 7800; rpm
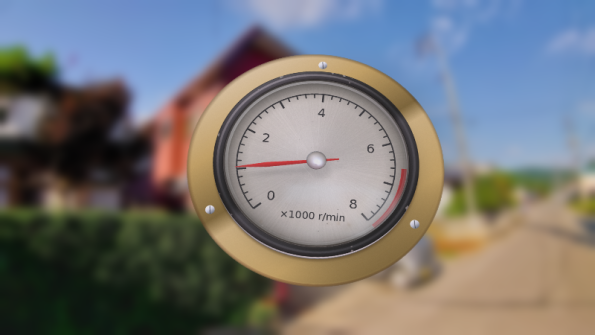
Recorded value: 1000; rpm
